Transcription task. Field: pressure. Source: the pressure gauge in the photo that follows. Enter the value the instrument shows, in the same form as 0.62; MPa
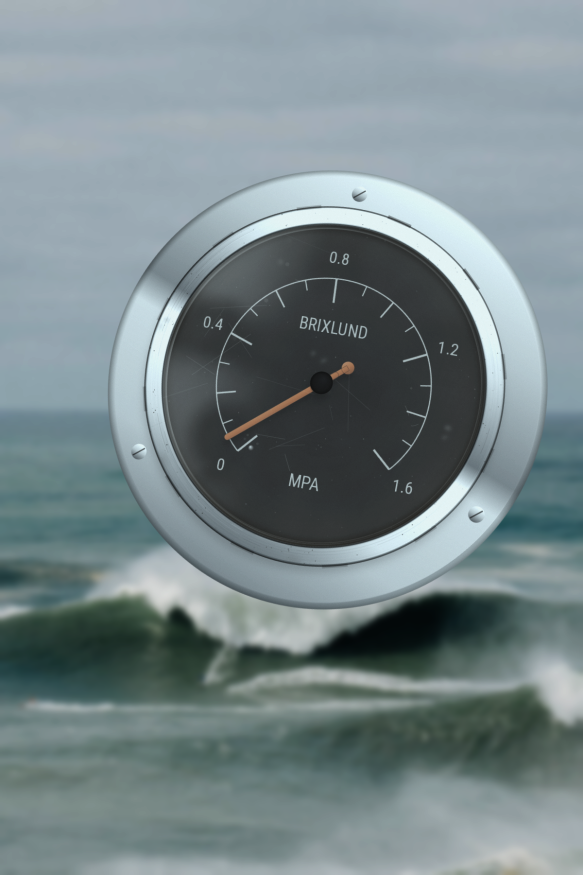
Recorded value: 0.05; MPa
